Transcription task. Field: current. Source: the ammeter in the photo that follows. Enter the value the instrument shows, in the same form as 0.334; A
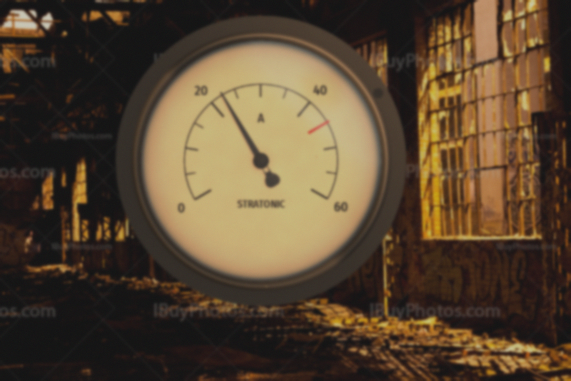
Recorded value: 22.5; A
